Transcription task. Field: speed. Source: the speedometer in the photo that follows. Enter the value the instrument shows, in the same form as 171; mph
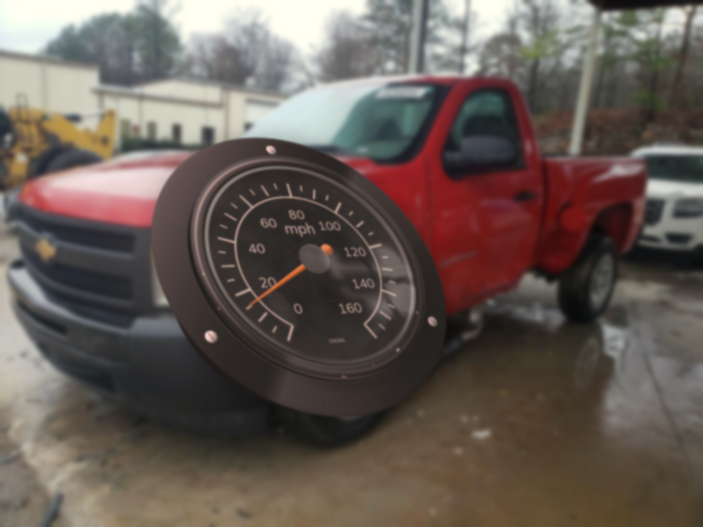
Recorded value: 15; mph
